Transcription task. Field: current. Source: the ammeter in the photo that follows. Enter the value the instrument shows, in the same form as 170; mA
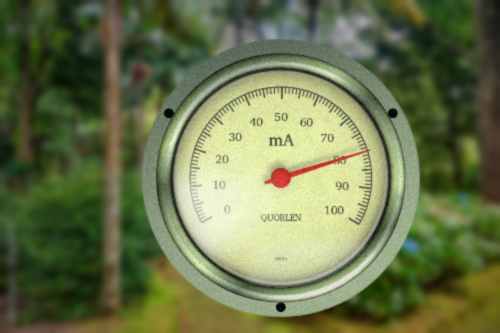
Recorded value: 80; mA
